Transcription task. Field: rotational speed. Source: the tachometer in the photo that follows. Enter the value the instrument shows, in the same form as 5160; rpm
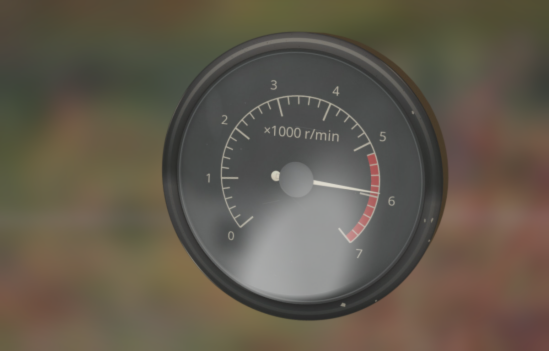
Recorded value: 5900; rpm
